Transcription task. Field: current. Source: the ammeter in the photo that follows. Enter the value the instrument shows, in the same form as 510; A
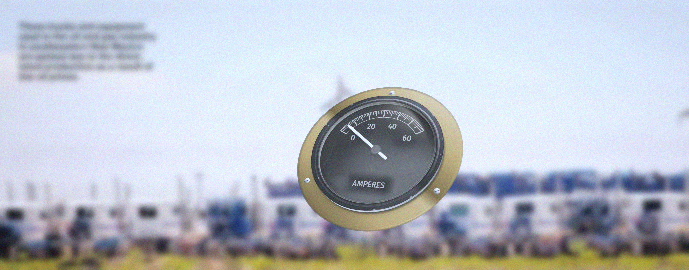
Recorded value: 5; A
